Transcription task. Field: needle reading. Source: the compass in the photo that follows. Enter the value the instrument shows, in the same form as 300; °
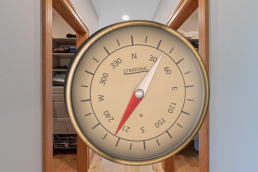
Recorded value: 217.5; °
